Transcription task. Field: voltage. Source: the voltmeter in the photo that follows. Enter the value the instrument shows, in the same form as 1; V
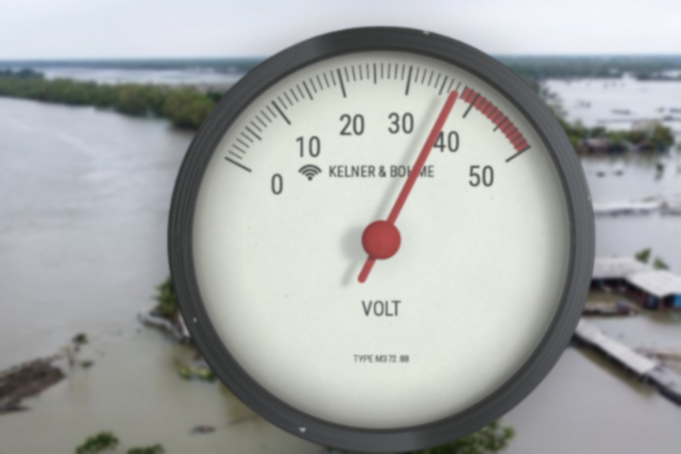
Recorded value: 37; V
